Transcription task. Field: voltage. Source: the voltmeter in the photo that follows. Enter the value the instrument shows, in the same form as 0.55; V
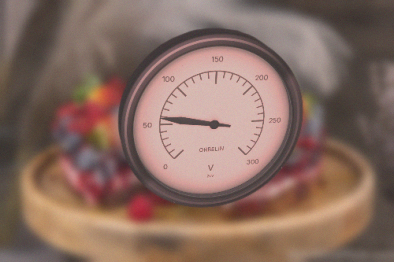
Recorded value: 60; V
